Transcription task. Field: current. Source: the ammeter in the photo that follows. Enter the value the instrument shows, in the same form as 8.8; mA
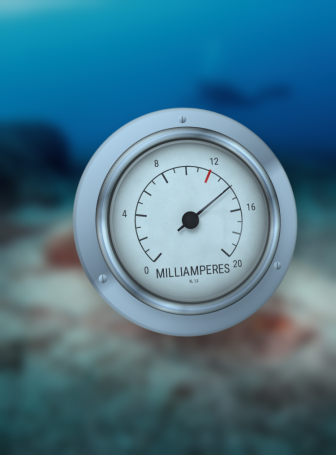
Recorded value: 14; mA
